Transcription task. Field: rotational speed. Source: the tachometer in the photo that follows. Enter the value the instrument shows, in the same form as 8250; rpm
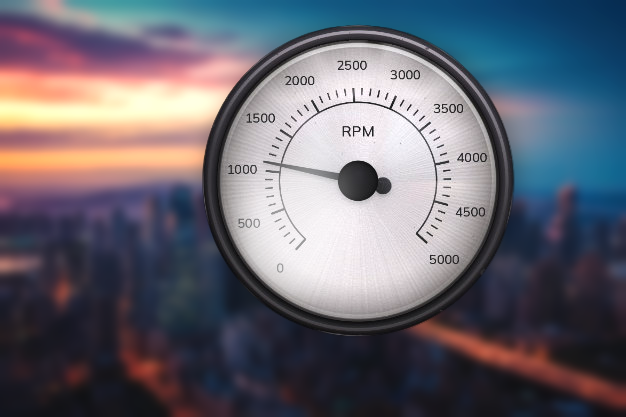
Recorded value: 1100; rpm
